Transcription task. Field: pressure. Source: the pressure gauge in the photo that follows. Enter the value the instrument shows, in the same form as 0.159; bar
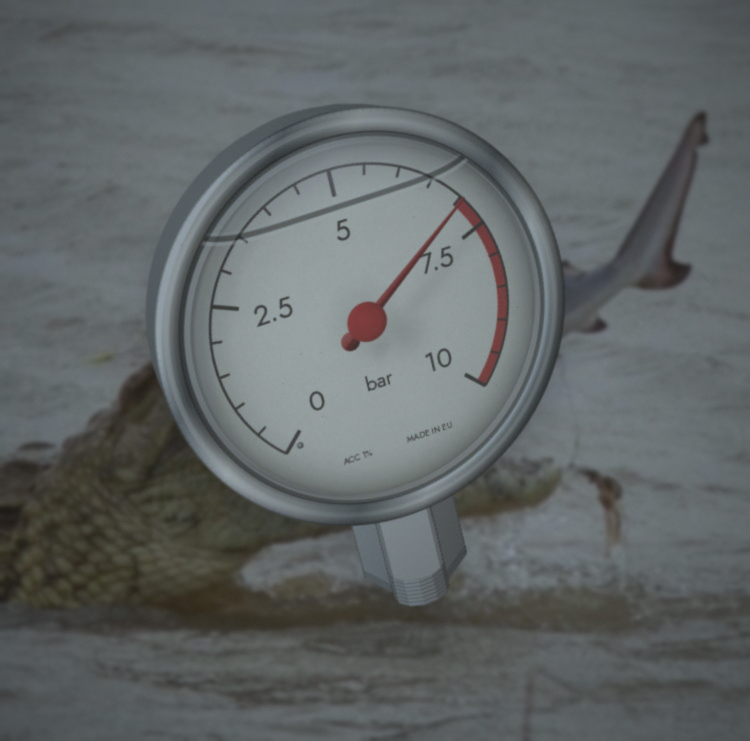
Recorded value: 7; bar
